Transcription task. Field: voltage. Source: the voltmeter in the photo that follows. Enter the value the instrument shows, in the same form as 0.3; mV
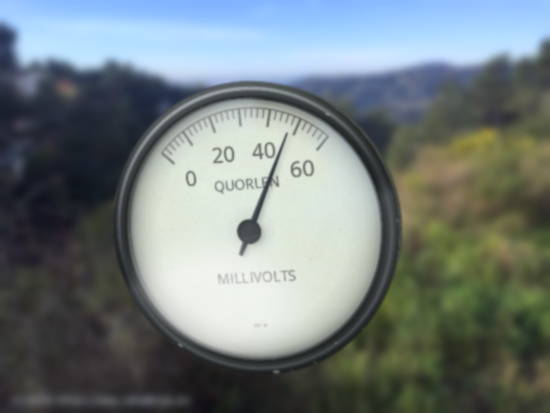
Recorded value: 48; mV
